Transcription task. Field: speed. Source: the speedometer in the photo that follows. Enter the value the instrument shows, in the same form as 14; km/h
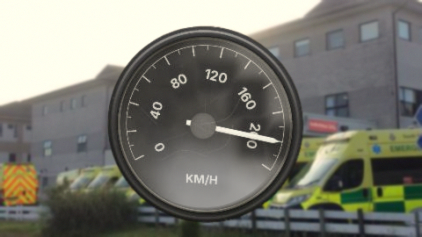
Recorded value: 200; km/h
